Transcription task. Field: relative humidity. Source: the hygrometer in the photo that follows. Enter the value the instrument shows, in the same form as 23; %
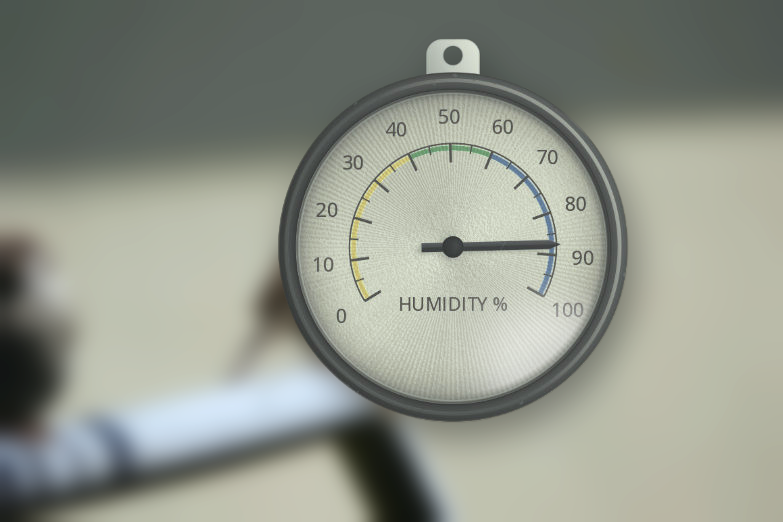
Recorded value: 87.5; %
